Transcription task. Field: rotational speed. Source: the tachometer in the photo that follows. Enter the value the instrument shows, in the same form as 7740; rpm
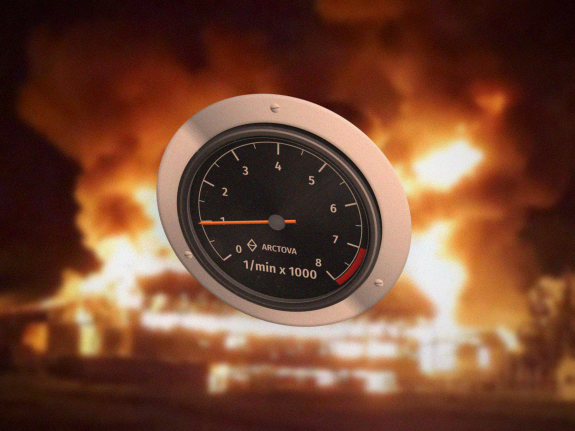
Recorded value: 1000; rpm
